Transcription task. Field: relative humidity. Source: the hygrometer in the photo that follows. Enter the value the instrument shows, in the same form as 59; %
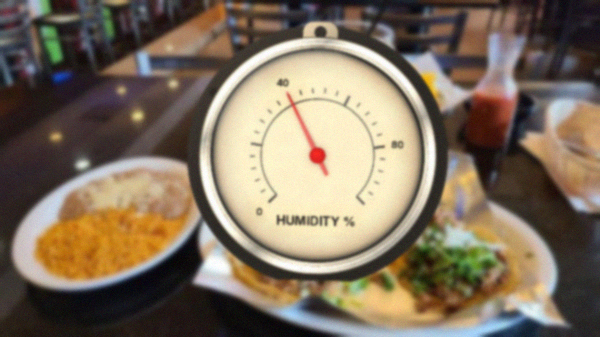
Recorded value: 40; %
